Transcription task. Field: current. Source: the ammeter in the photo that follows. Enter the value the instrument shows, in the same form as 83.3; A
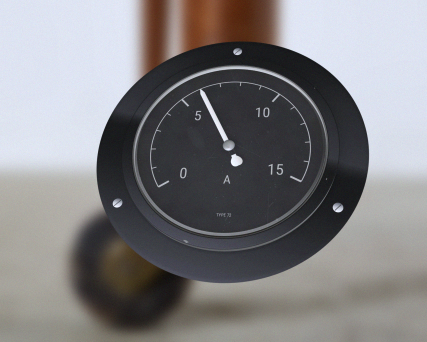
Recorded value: 6; A
